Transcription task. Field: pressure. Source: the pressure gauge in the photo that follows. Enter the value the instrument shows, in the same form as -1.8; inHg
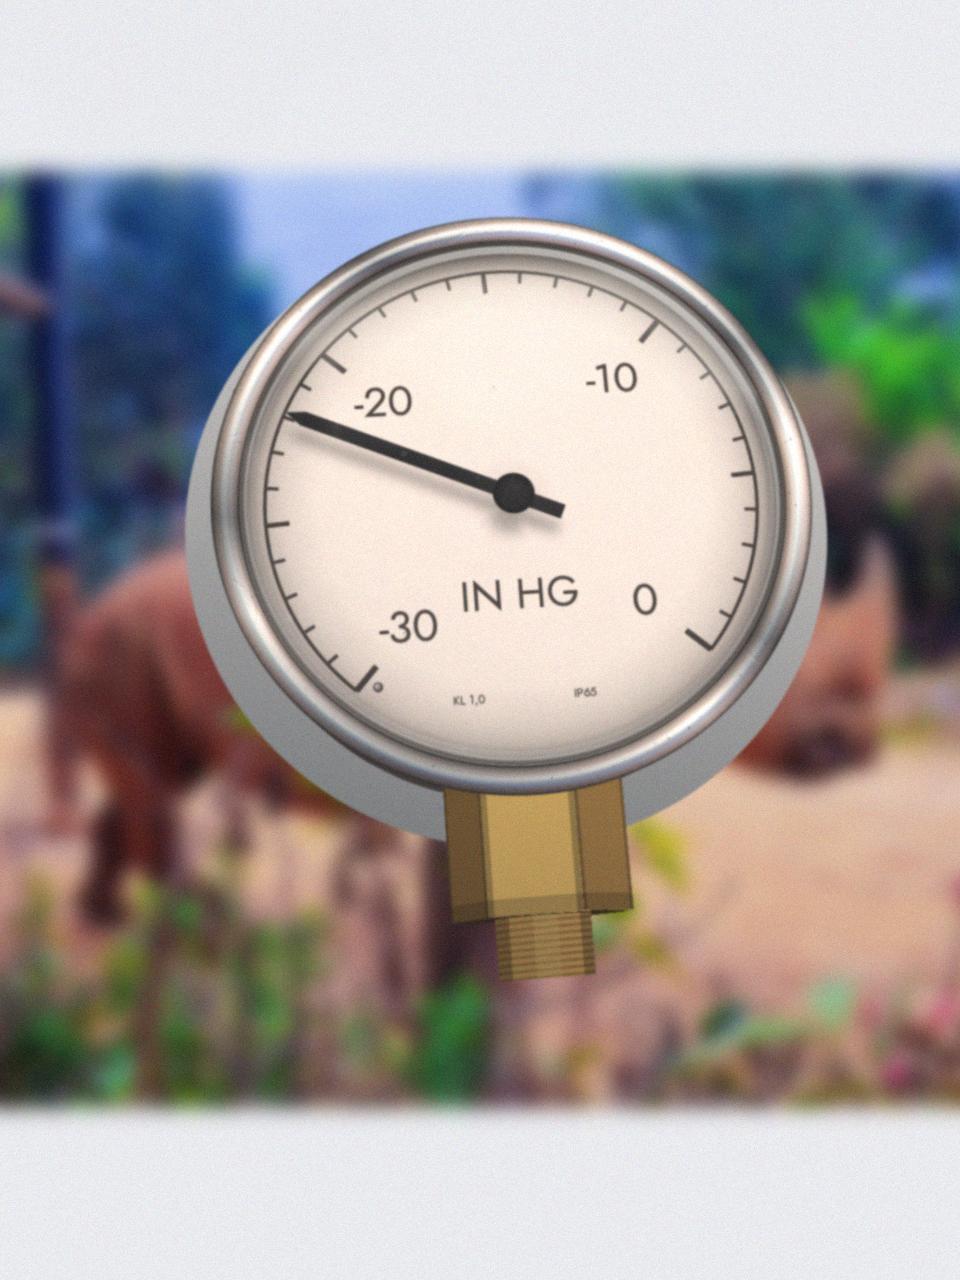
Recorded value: -22; inHg
